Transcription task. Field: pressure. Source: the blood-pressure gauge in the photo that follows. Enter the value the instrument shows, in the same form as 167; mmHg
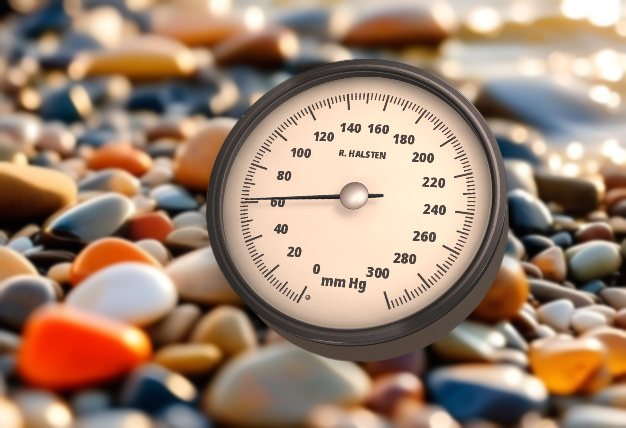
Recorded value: 60; mmHg
